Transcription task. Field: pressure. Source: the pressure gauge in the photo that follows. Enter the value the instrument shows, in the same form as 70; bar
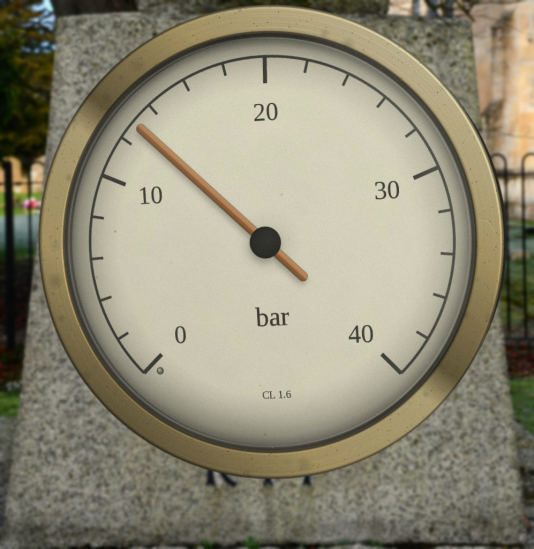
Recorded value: 13; bar
